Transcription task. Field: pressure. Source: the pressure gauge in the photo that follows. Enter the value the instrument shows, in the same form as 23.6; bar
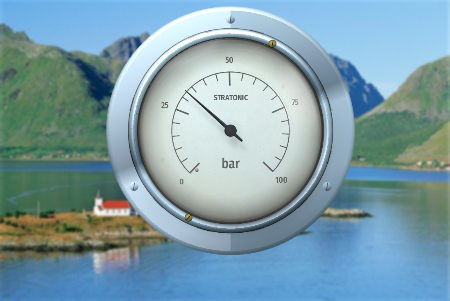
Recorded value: 32.5; bar
